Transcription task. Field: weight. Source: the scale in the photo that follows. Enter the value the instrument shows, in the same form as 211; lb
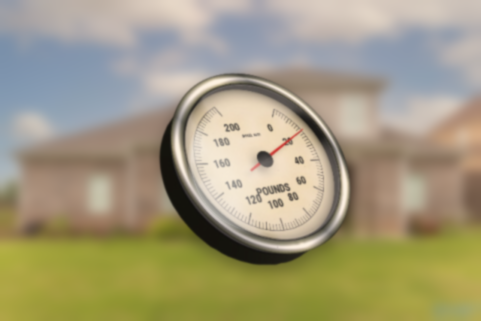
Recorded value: 20; lb
